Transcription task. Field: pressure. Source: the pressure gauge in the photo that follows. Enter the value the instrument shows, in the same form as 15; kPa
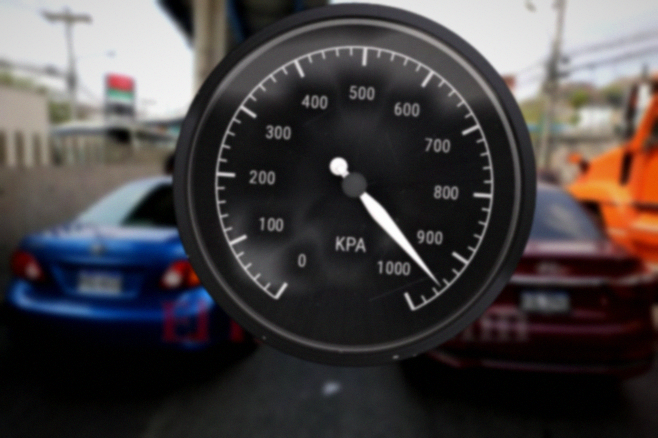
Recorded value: 950; kPa
